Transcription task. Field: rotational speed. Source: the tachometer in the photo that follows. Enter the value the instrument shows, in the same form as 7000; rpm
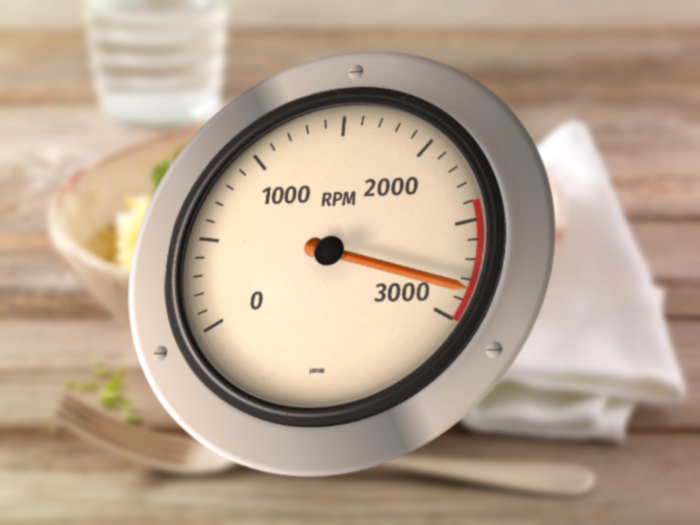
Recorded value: 2850; rpm
